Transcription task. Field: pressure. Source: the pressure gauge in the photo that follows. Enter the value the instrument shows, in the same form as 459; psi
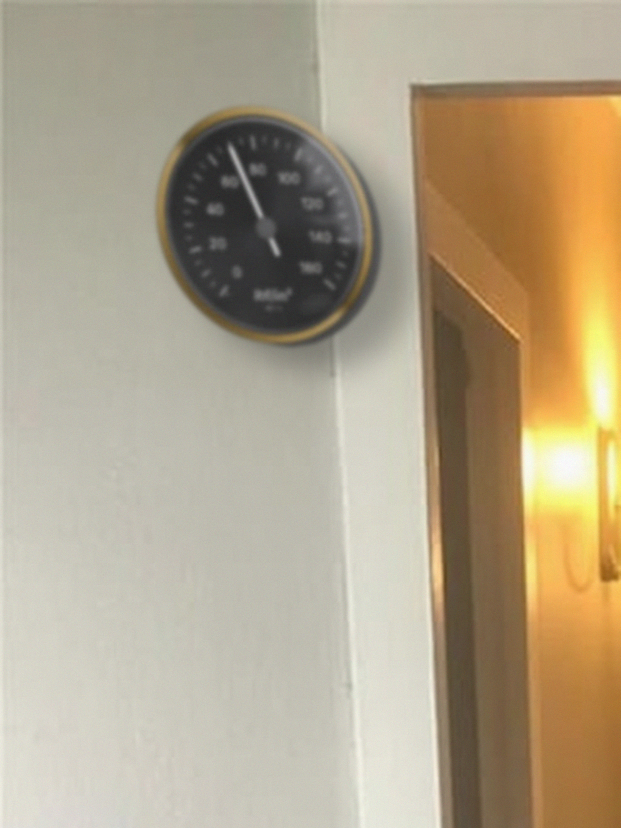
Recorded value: 70; psi
